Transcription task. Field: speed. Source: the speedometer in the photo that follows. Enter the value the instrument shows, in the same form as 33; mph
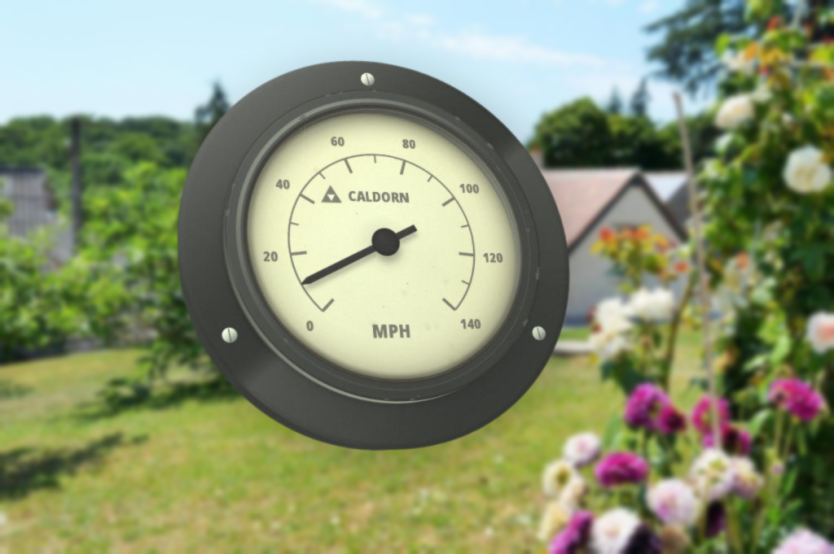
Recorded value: 10; mph
